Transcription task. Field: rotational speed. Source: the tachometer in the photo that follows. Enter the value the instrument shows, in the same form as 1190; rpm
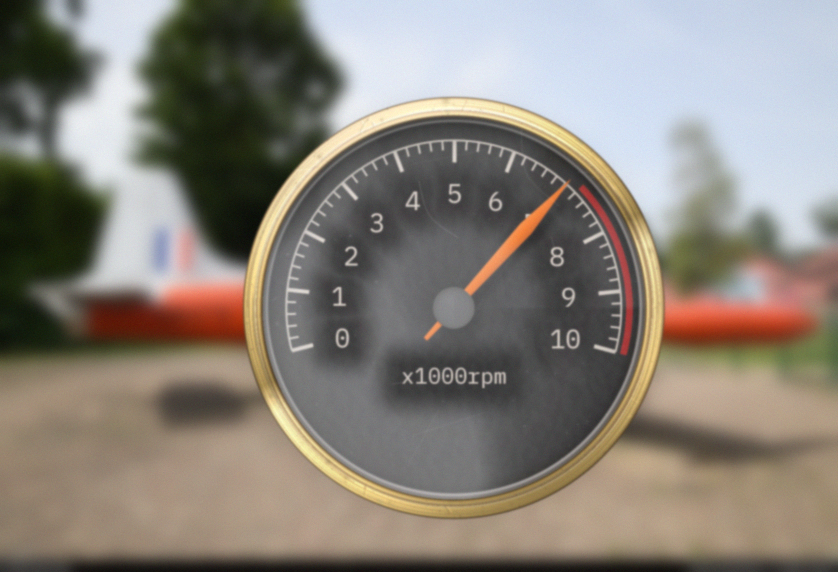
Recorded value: 7000; rpm
